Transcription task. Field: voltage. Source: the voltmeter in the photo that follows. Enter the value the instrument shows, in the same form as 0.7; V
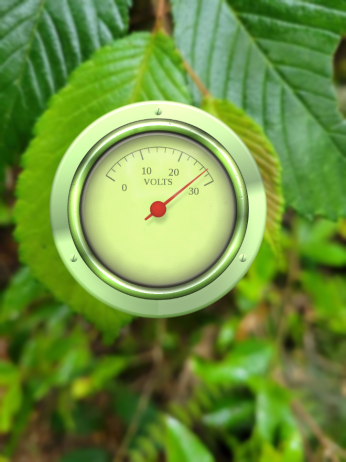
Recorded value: 27; V
